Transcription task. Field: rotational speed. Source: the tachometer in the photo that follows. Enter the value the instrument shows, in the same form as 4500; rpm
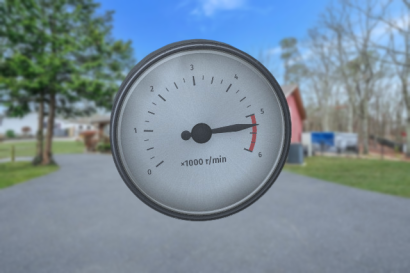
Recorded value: 5250; rpm
